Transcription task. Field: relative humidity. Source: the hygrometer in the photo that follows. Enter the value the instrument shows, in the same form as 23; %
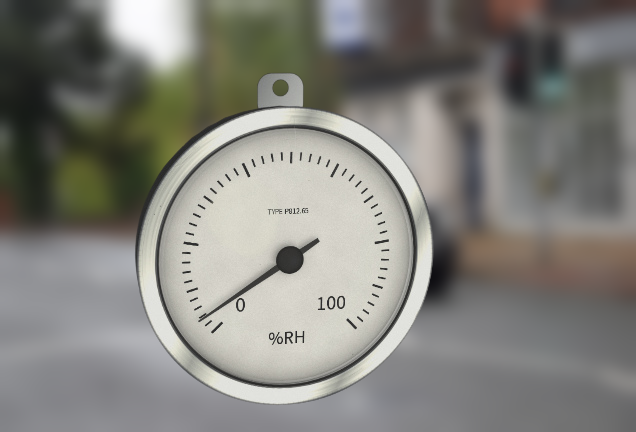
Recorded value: 4; %
